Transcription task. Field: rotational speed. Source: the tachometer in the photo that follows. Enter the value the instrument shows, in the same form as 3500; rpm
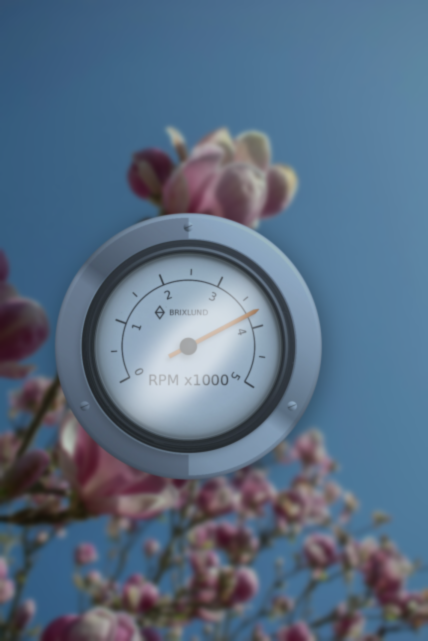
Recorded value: 3750; rpm
